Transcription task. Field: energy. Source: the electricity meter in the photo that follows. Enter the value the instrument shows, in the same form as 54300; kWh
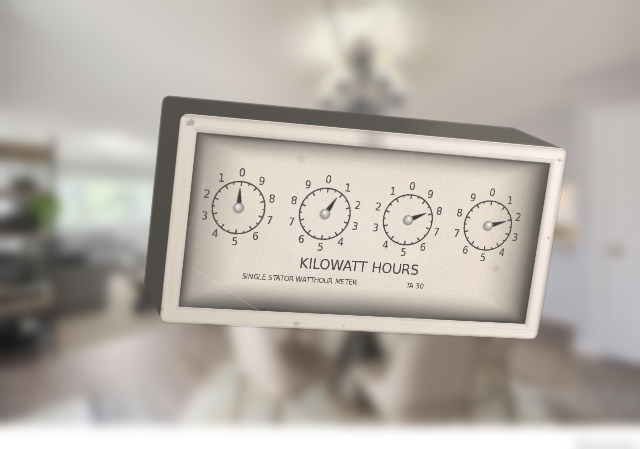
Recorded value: 82; kWh
